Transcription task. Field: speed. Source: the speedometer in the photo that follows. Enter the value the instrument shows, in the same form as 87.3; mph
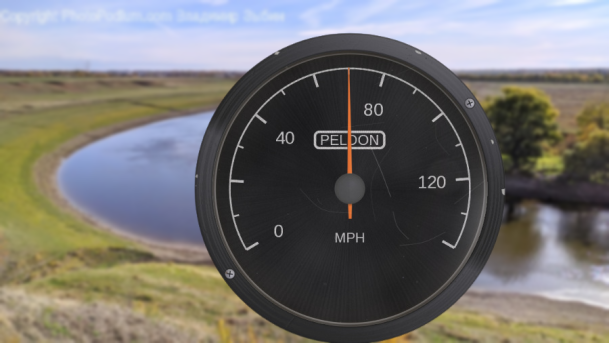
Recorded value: 70; mph
